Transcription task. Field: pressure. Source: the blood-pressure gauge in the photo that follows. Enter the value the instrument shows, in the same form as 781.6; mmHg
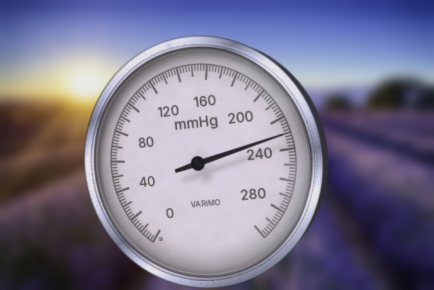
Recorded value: 230; mmHg
